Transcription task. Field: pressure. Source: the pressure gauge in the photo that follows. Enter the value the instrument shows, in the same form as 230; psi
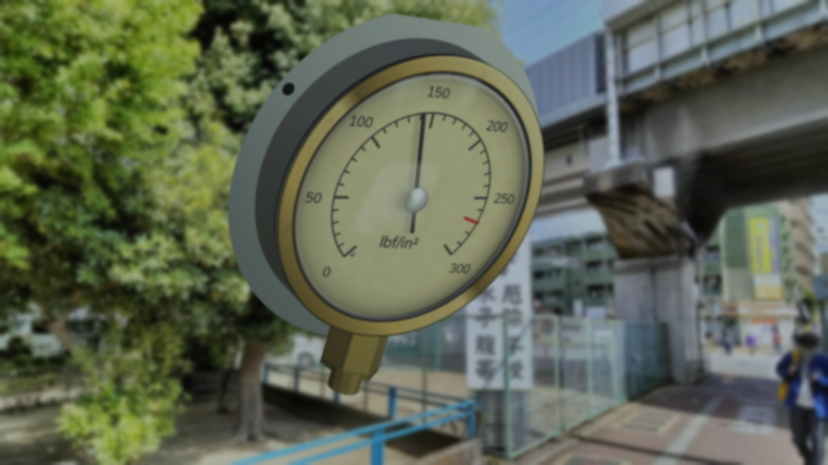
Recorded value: 140; psi
